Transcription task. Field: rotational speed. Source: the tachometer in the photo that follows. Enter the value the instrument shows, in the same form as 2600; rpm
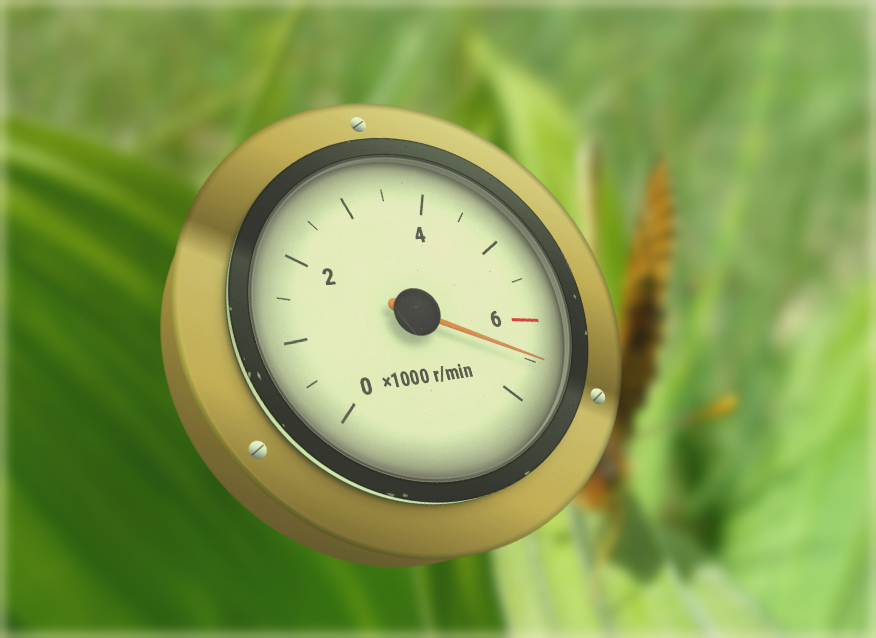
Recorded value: 6500; rpm
